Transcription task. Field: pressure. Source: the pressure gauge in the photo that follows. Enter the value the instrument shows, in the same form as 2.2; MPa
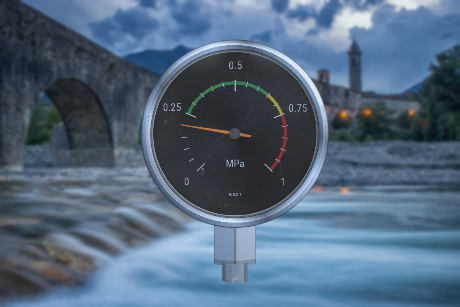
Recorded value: 0.2; MPa
